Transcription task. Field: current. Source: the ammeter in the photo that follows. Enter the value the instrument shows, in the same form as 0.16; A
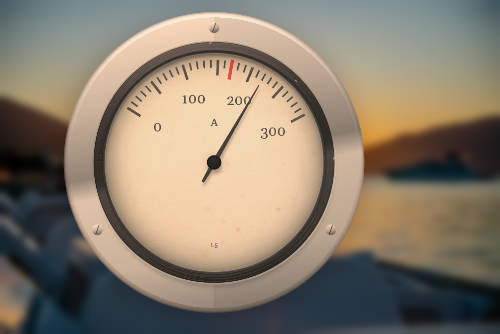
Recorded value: 220; A
